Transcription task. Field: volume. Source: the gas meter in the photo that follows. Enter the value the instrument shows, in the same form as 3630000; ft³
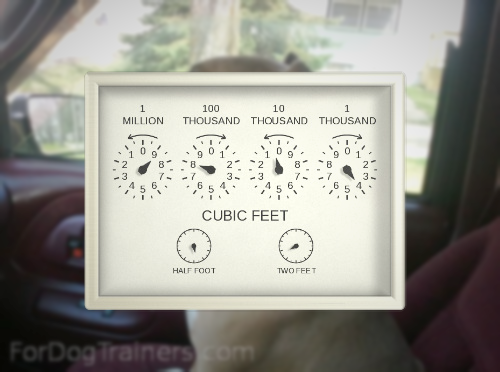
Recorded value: 880400; ft³
